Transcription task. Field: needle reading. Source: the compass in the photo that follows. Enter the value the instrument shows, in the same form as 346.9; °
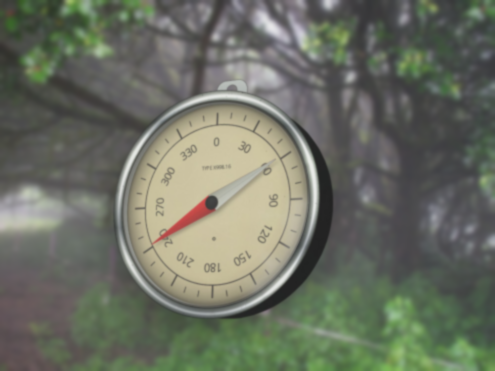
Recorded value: 240; °
